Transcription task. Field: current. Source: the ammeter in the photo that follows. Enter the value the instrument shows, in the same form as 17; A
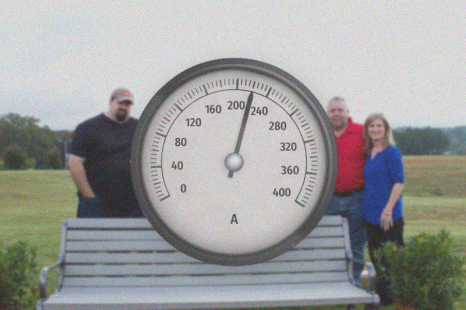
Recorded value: 220; A
